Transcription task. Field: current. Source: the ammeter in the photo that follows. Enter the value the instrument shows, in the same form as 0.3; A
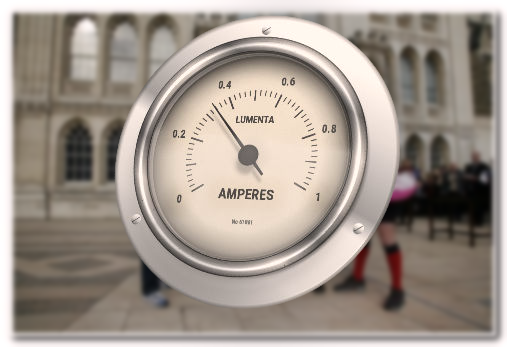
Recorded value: 0.34; A
